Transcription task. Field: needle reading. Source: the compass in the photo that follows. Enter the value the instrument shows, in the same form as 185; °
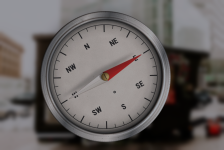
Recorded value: 90; °
